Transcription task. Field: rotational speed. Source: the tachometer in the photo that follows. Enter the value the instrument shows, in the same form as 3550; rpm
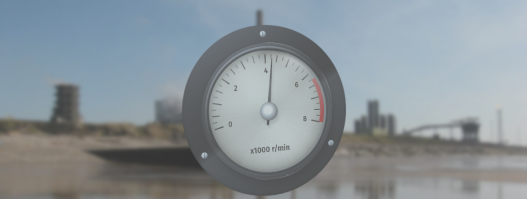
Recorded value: 4250; rpm
